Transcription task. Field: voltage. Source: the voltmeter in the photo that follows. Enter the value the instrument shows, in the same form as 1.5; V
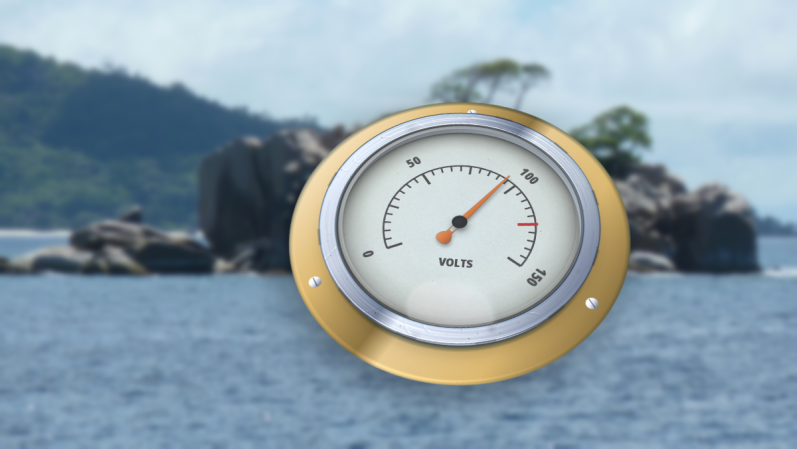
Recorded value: 95; V
